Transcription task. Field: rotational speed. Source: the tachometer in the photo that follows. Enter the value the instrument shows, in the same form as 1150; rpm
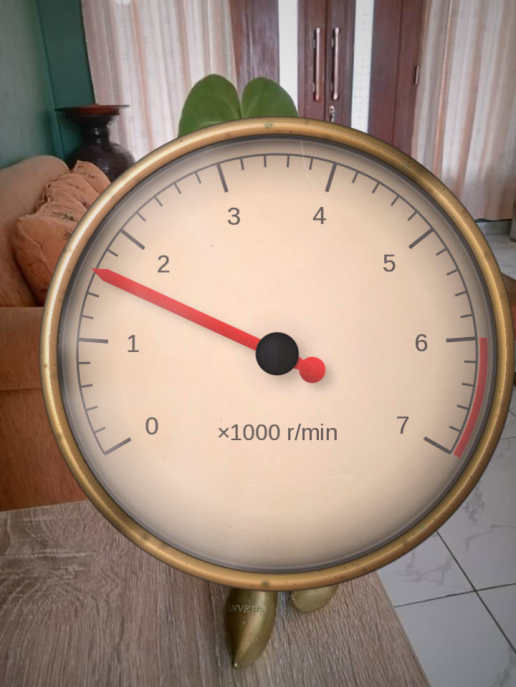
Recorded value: 1600; rpm
